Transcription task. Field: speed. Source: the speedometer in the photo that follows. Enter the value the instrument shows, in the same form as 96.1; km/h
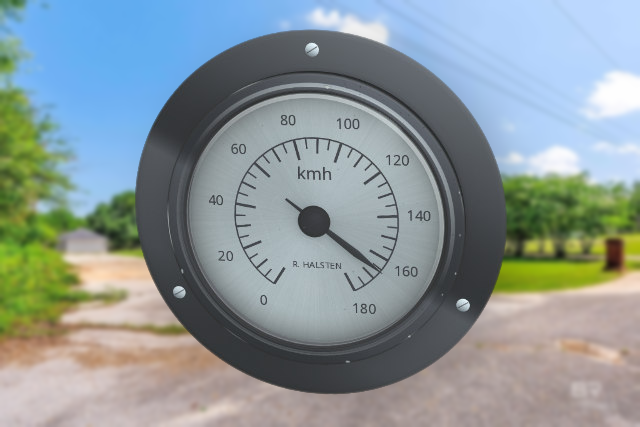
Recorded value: 165; km/h
